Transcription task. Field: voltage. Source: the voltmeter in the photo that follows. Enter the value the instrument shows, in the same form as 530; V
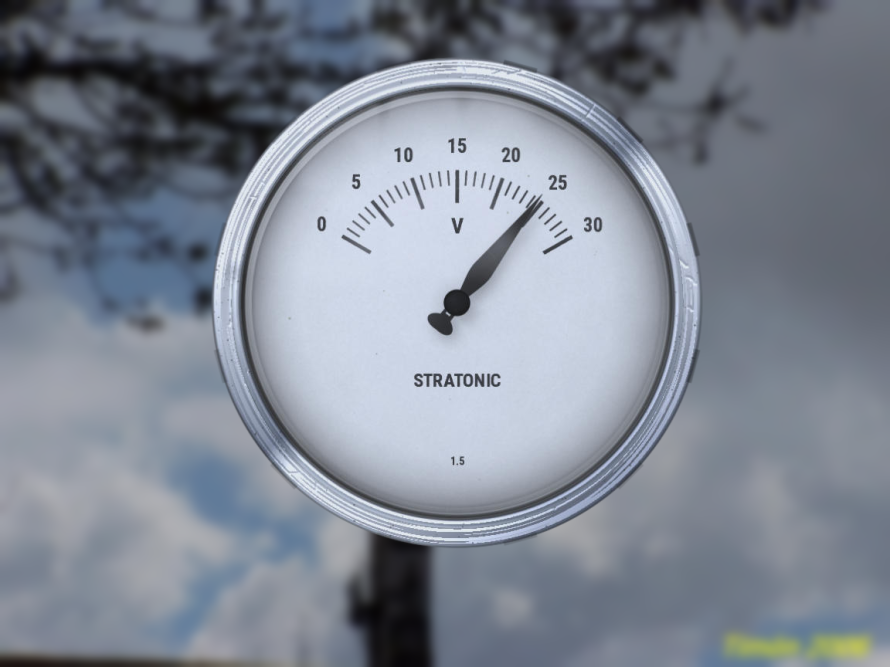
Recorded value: 24.5; V
